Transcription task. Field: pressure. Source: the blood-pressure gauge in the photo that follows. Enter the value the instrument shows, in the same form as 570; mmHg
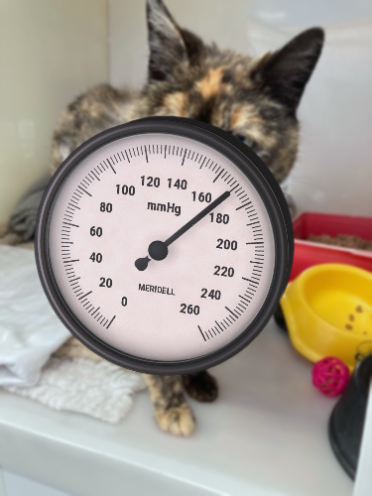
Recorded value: 170; mmHg
